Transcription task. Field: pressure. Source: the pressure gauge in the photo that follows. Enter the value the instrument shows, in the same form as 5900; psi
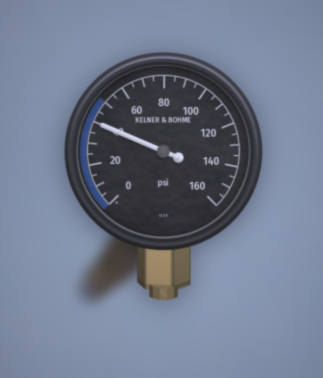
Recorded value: 40; psi
